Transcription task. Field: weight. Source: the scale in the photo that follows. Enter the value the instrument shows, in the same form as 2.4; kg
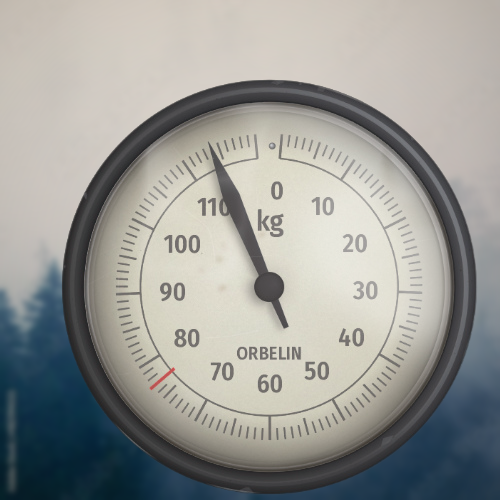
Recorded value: 114; kg
